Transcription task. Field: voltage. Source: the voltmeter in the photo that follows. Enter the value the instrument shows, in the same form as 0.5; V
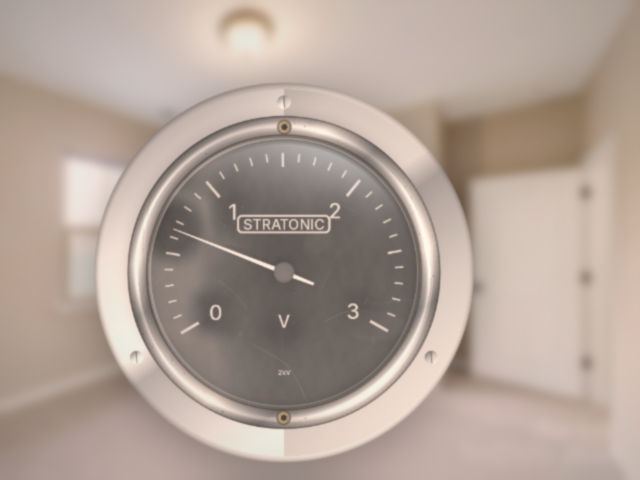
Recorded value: 0.65; V
